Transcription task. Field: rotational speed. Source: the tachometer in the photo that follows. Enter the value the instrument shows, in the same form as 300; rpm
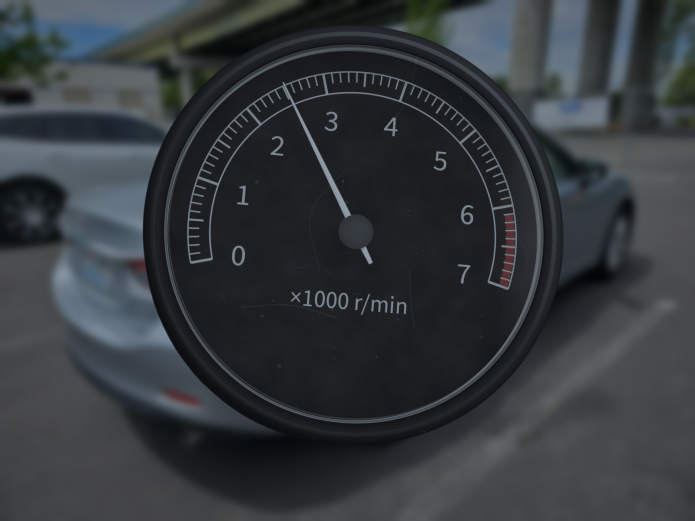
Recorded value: 2500; rpm
